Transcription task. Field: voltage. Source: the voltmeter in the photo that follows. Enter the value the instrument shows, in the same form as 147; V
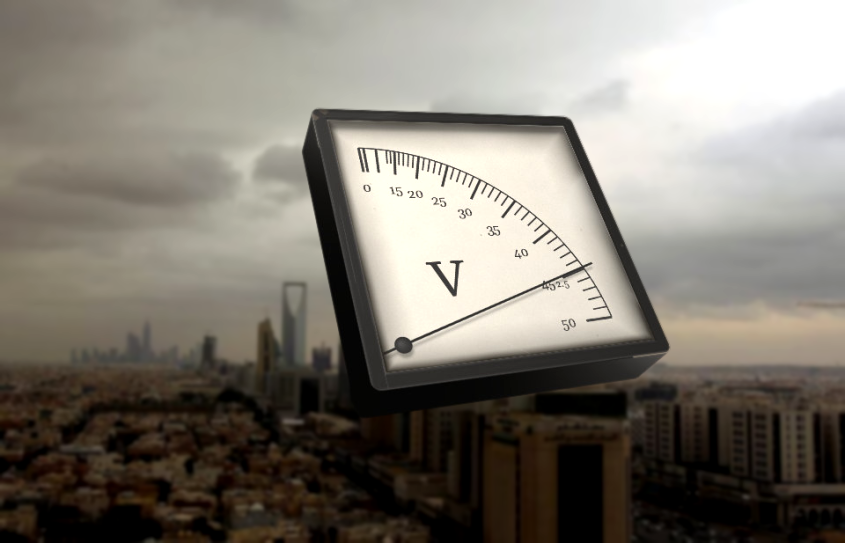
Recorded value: 45; V
